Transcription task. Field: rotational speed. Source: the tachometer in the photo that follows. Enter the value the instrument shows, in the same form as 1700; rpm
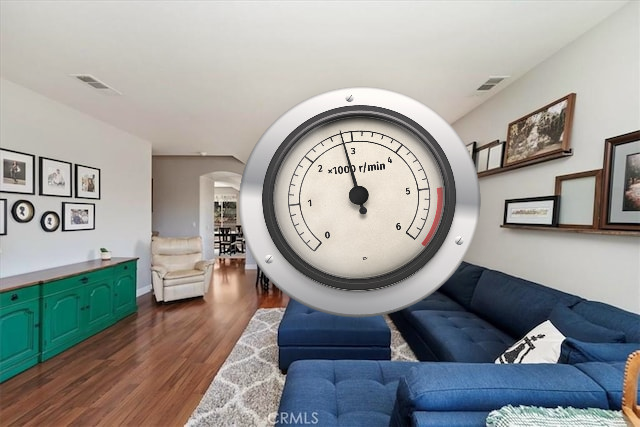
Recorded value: 2800; rpm
